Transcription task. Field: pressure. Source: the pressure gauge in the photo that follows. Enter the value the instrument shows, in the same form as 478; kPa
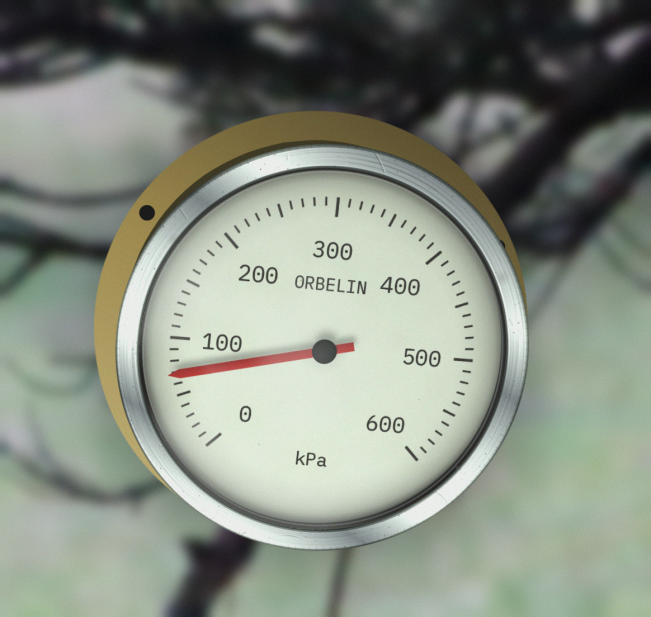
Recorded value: 70; kPa
